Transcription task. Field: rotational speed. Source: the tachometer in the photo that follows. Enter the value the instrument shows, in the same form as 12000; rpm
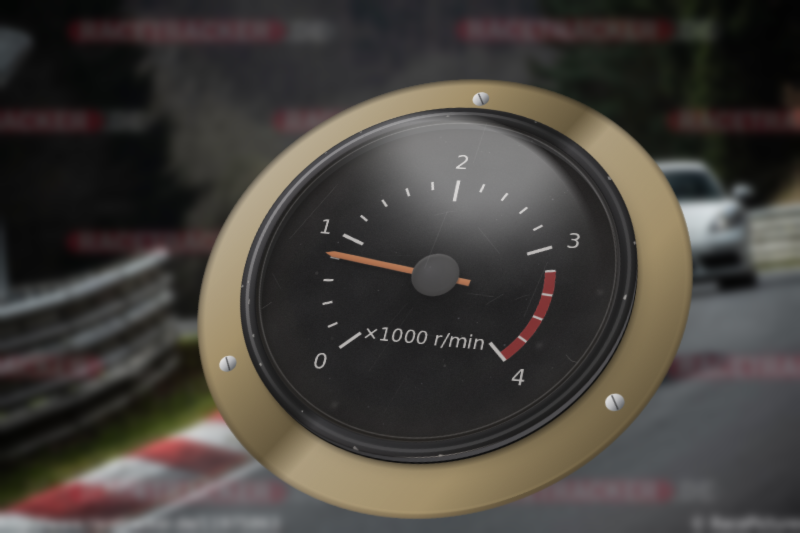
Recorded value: 800; rpm
